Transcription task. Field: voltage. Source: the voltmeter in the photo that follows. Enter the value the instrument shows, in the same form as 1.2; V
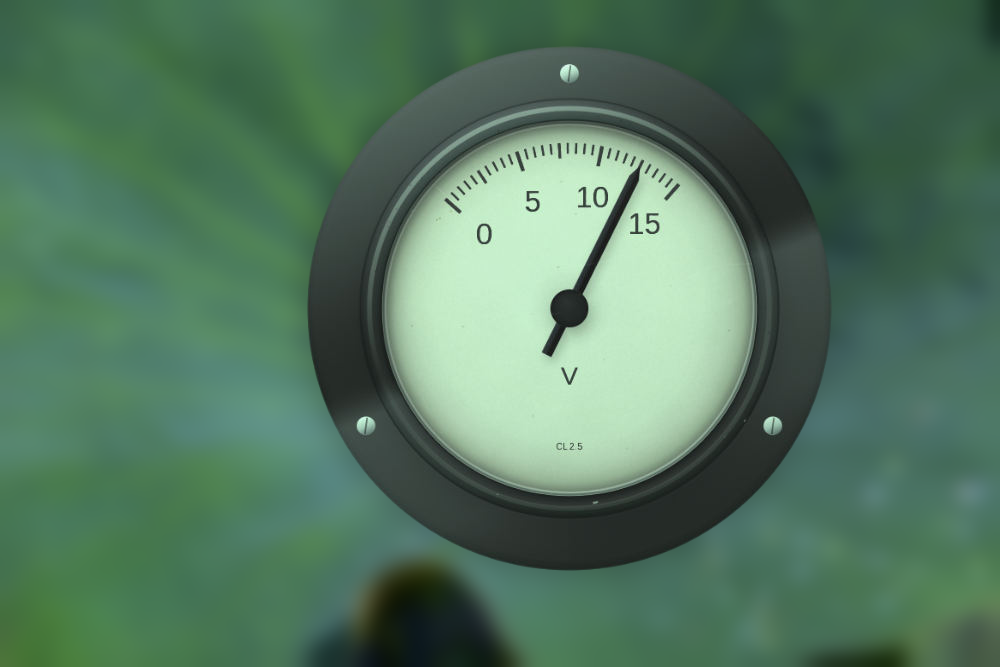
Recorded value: 12.5; V
